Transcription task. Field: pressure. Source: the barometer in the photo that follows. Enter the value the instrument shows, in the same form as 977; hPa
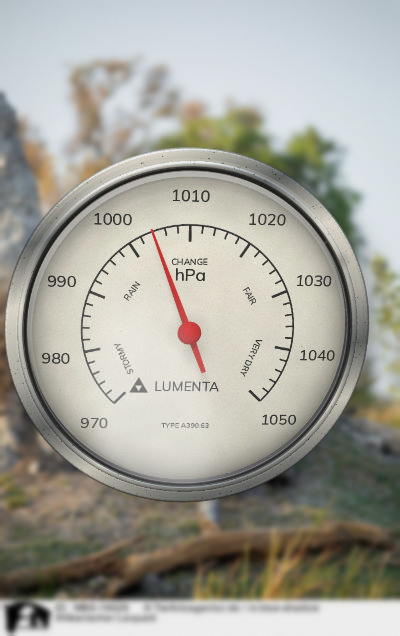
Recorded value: 1004; hPa
